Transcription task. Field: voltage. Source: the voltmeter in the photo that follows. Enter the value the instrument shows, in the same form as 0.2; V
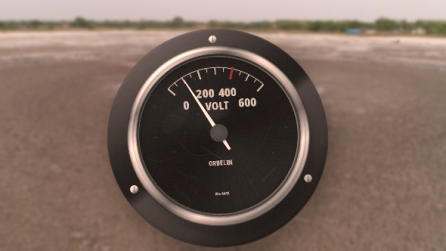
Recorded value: 100; V
